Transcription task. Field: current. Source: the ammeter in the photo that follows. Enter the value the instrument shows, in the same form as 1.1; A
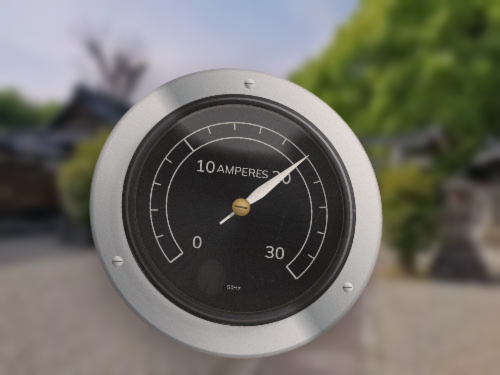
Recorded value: 20; A
